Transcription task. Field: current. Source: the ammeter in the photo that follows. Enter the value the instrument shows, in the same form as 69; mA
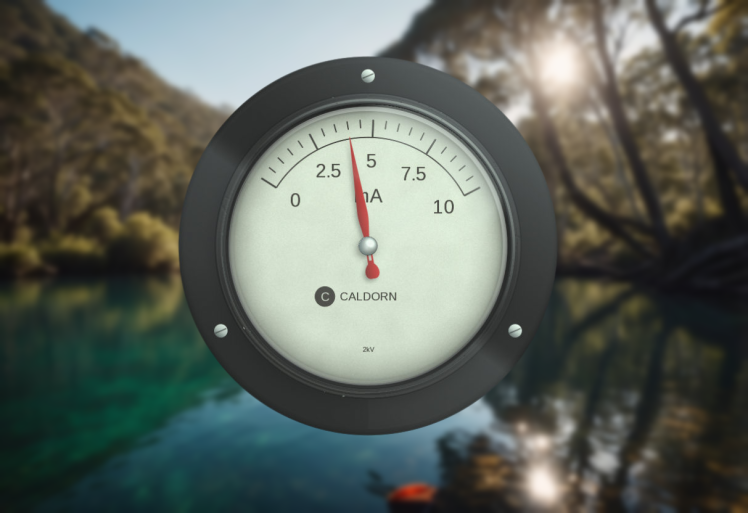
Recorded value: 4; mA
